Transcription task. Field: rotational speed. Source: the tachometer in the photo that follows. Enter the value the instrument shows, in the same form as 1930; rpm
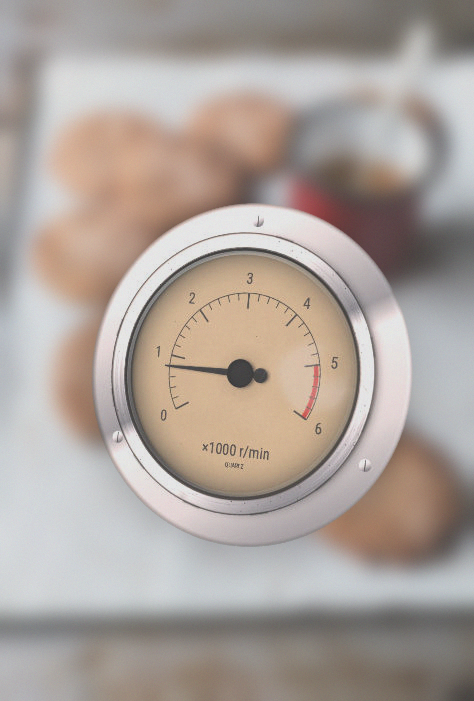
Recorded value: 800; rpm
